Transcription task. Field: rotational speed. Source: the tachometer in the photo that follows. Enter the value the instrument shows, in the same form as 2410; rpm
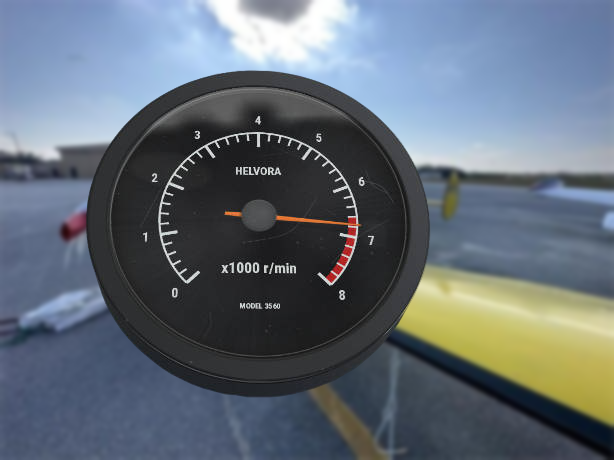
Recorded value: 6800; rpm
